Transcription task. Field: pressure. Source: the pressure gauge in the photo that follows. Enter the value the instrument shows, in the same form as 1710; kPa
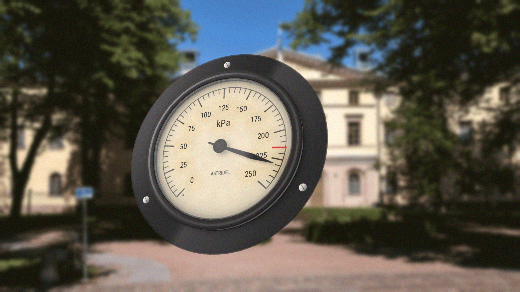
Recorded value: 230; kPa
